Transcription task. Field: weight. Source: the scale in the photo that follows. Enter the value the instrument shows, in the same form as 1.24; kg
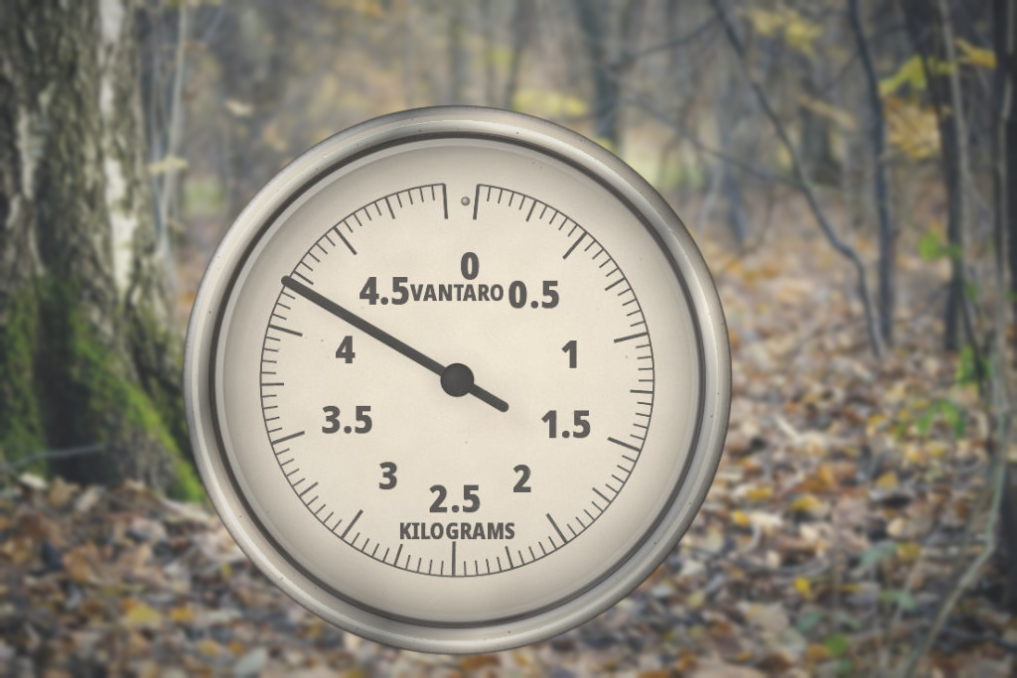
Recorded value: 4.2; kg
